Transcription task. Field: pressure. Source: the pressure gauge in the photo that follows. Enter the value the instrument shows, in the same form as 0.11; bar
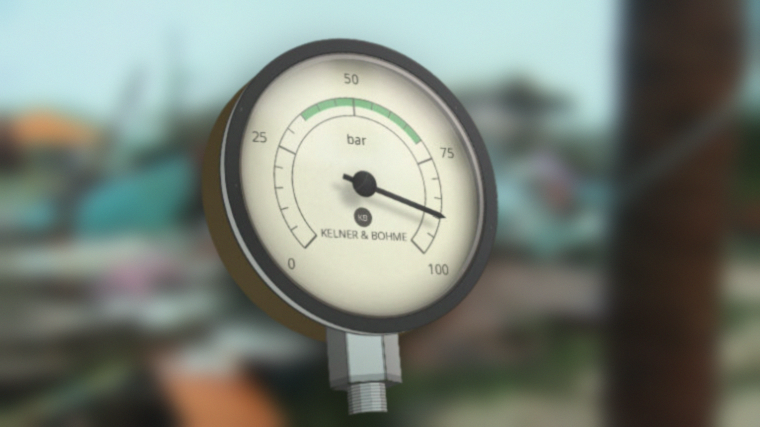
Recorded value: 90; bar
